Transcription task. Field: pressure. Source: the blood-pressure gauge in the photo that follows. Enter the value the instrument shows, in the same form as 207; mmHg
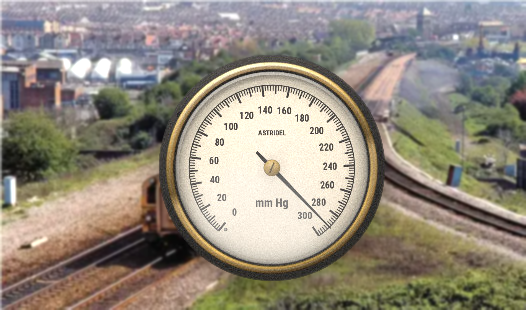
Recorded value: 290; mmHg
